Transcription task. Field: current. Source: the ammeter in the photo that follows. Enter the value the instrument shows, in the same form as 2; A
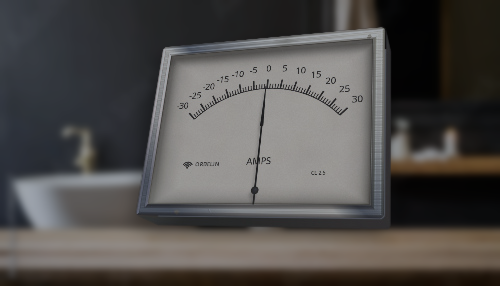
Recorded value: 0; A
